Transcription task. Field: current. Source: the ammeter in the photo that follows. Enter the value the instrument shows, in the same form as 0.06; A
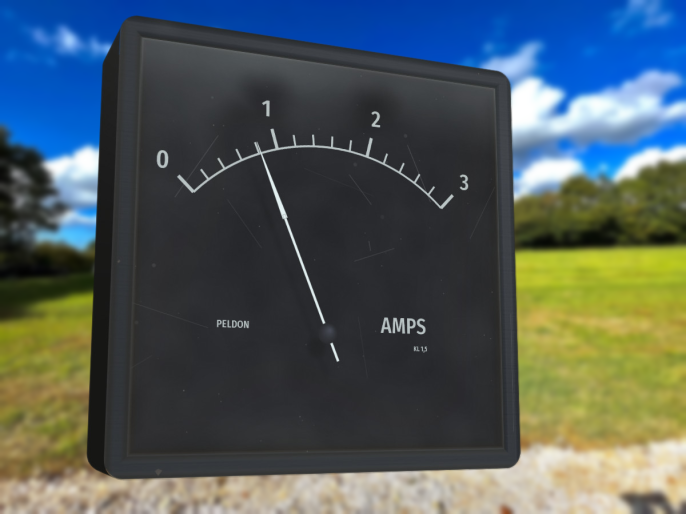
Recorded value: 0.8; A
